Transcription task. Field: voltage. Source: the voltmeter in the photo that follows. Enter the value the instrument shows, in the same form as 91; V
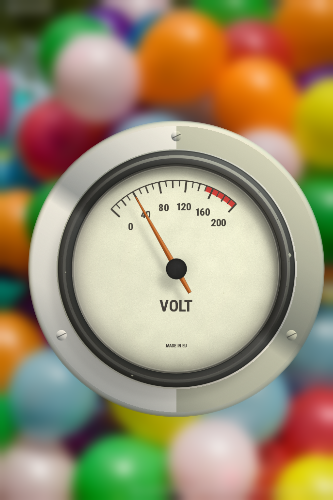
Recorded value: 40; V
